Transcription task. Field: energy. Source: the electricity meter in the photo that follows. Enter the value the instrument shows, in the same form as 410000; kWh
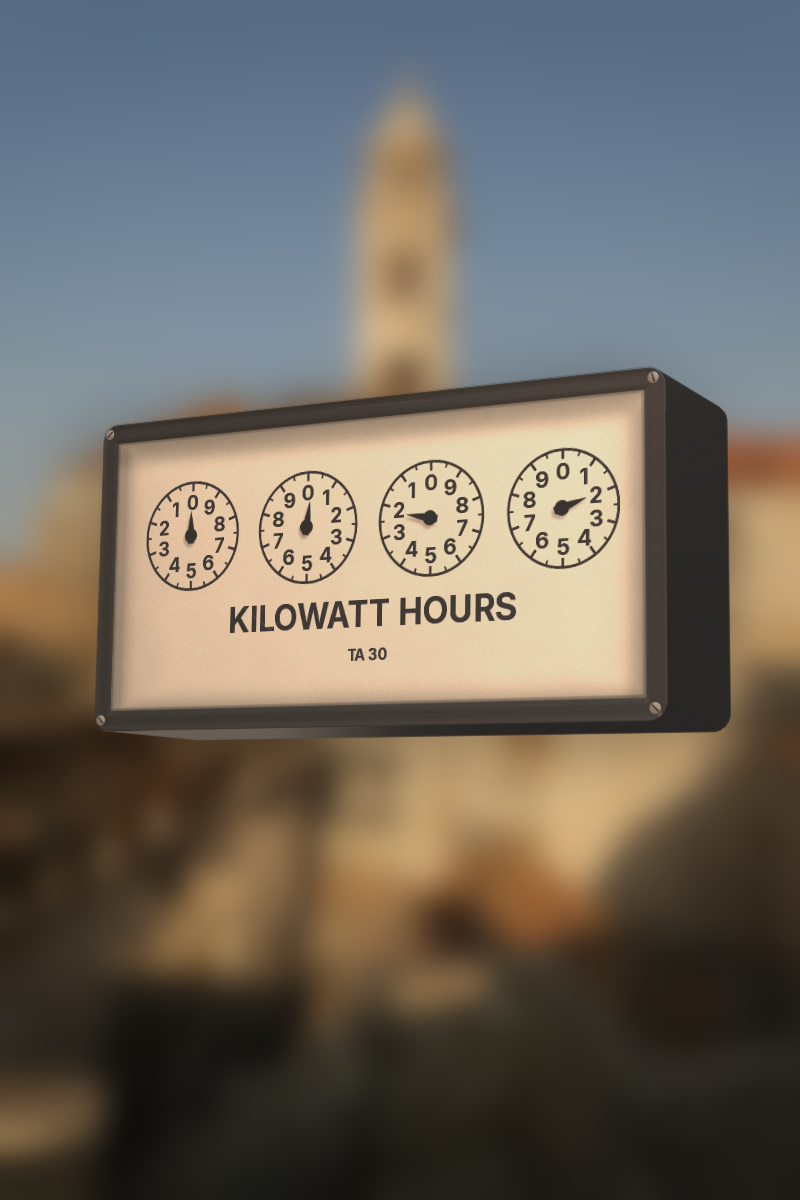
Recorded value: 22; kWh
